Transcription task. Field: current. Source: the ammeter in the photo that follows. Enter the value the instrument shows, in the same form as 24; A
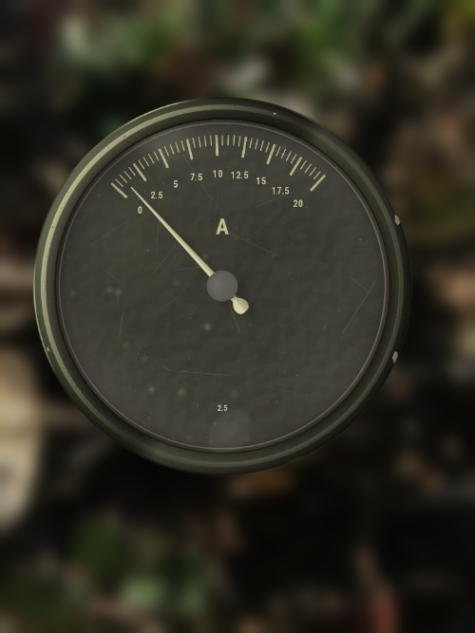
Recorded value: 1; A
